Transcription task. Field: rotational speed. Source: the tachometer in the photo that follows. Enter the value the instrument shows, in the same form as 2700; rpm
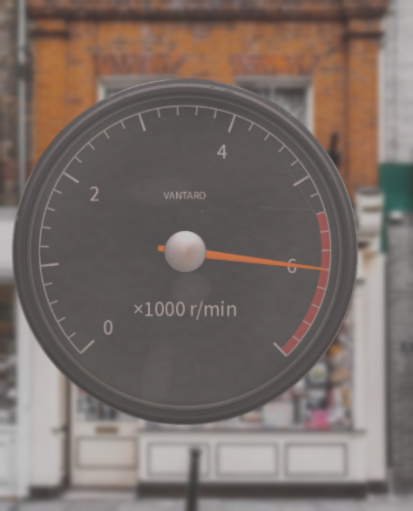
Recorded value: 6000; rpm
